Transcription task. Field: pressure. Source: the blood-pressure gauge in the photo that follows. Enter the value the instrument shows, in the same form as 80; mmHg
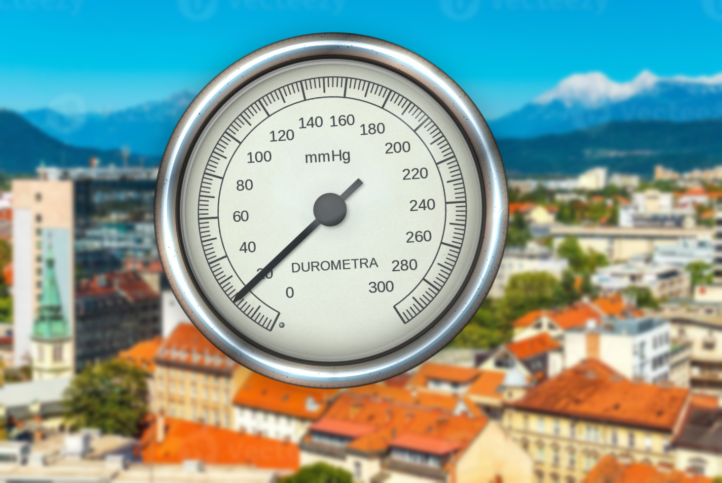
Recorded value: 20; mmHg
